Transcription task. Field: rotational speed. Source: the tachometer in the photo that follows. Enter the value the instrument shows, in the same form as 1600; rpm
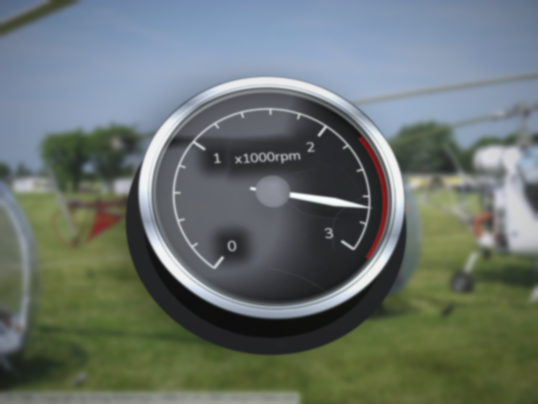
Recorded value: 2700; rpm
